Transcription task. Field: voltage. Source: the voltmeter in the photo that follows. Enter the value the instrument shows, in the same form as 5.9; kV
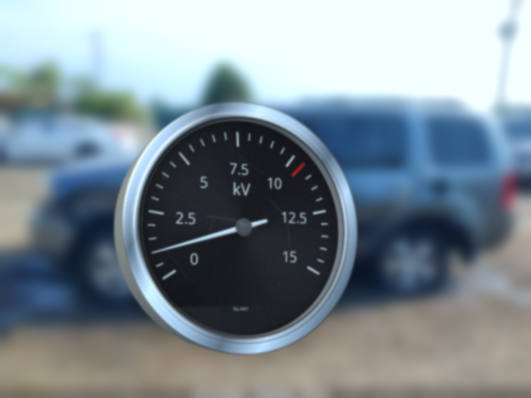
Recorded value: 1; kV
